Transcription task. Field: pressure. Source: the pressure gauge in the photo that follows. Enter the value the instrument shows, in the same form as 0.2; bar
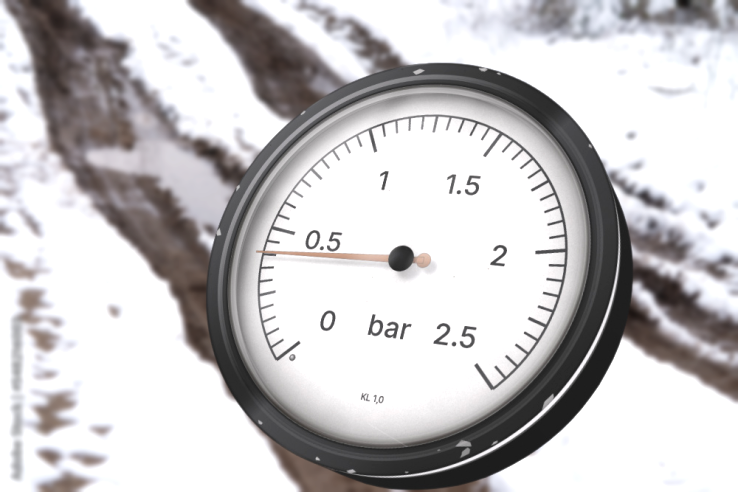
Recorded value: 0.4; bar
